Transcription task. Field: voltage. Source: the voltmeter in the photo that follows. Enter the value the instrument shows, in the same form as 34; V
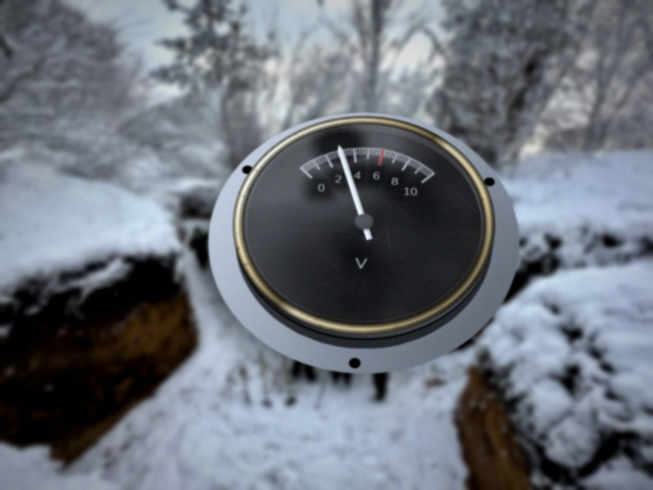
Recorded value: 3; V
